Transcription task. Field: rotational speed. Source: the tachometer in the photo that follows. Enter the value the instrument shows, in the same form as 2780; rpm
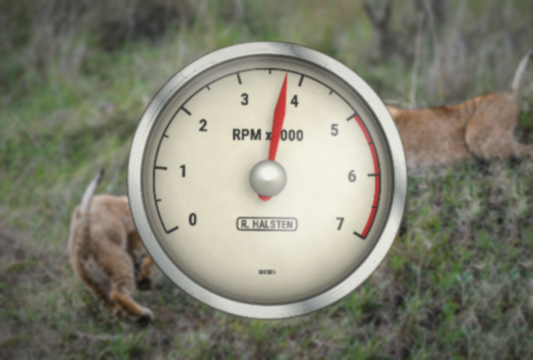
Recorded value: 3750; rpm
